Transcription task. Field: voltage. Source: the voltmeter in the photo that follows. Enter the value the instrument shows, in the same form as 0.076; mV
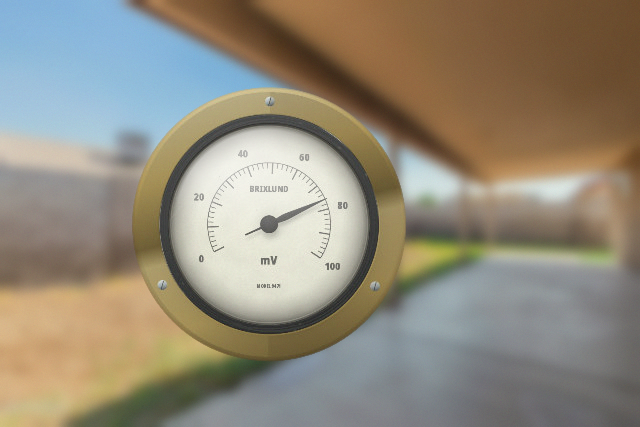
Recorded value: 76; mV
